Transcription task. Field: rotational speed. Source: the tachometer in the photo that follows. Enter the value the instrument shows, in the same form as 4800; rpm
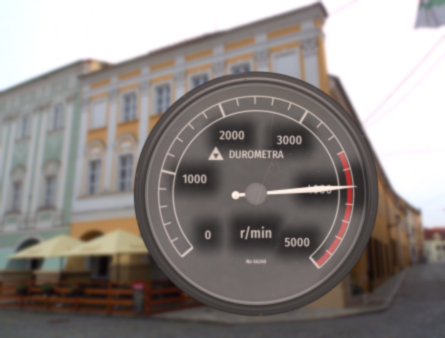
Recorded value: 4000; rpm
